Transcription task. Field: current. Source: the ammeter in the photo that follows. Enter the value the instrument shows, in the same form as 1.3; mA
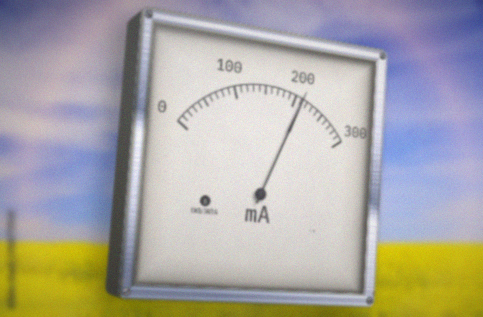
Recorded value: 210; mA
